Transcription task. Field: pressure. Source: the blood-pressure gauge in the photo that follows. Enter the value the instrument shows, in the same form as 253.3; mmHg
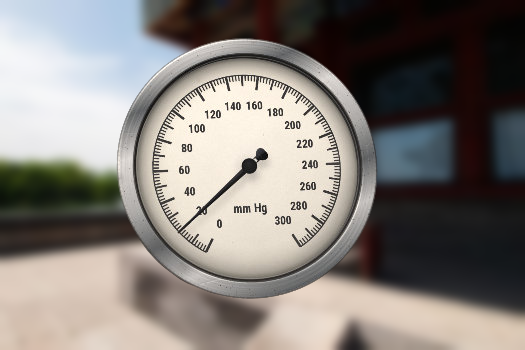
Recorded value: 20; mmHg
